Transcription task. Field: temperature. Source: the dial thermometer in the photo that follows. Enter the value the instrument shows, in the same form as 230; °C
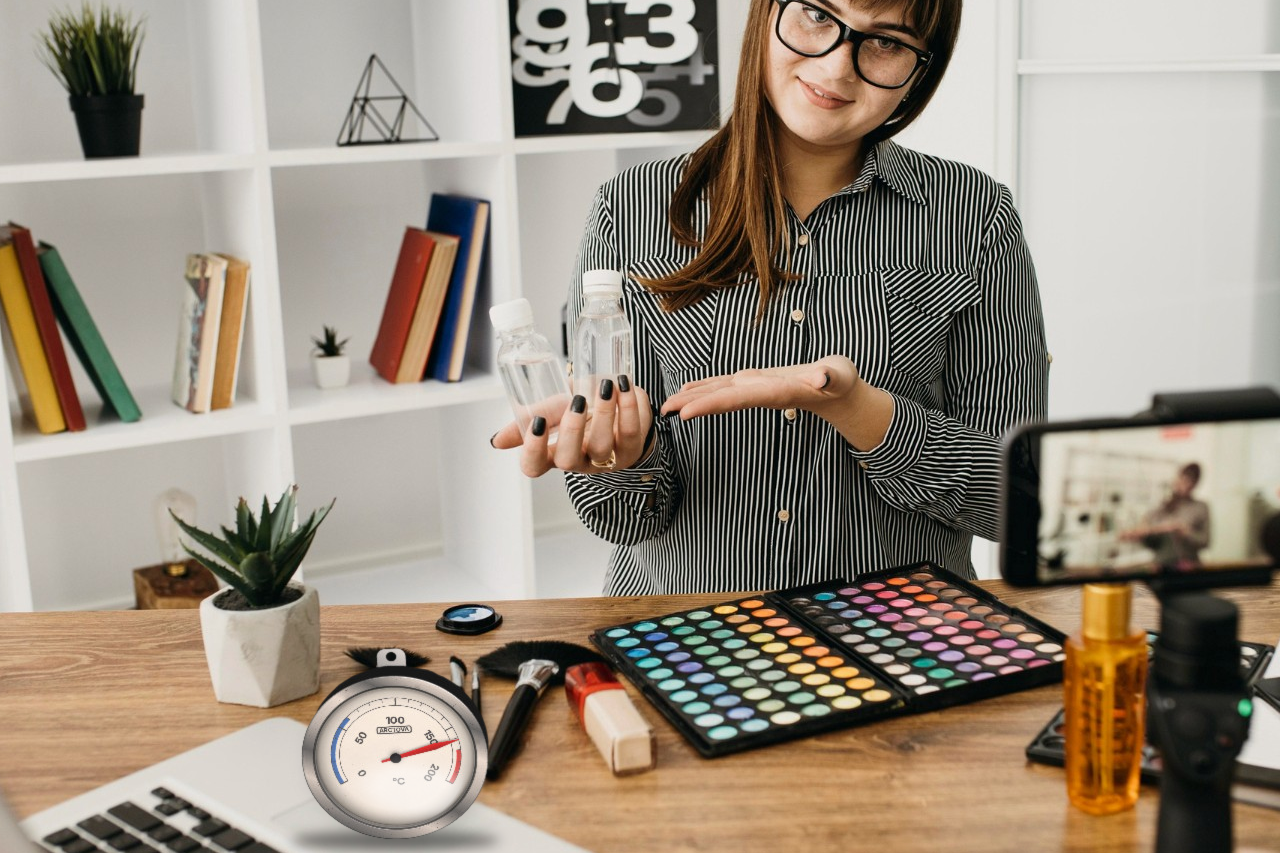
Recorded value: 160; °C
